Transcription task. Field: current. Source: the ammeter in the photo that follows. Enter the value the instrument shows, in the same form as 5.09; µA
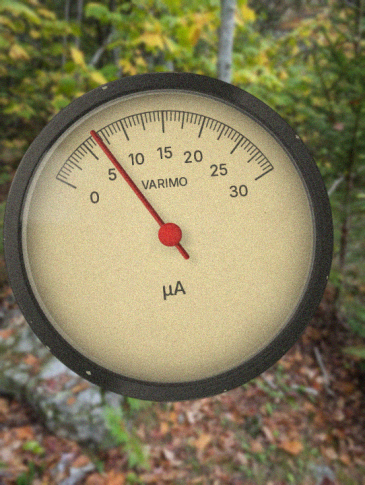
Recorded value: 6.5; µA
